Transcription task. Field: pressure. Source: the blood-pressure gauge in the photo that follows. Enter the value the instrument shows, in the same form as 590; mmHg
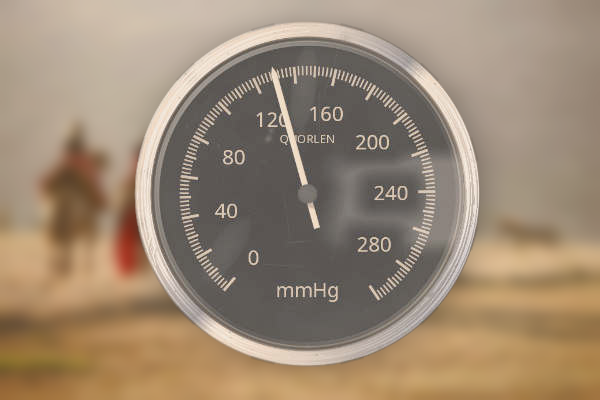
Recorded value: 130; mmHg
